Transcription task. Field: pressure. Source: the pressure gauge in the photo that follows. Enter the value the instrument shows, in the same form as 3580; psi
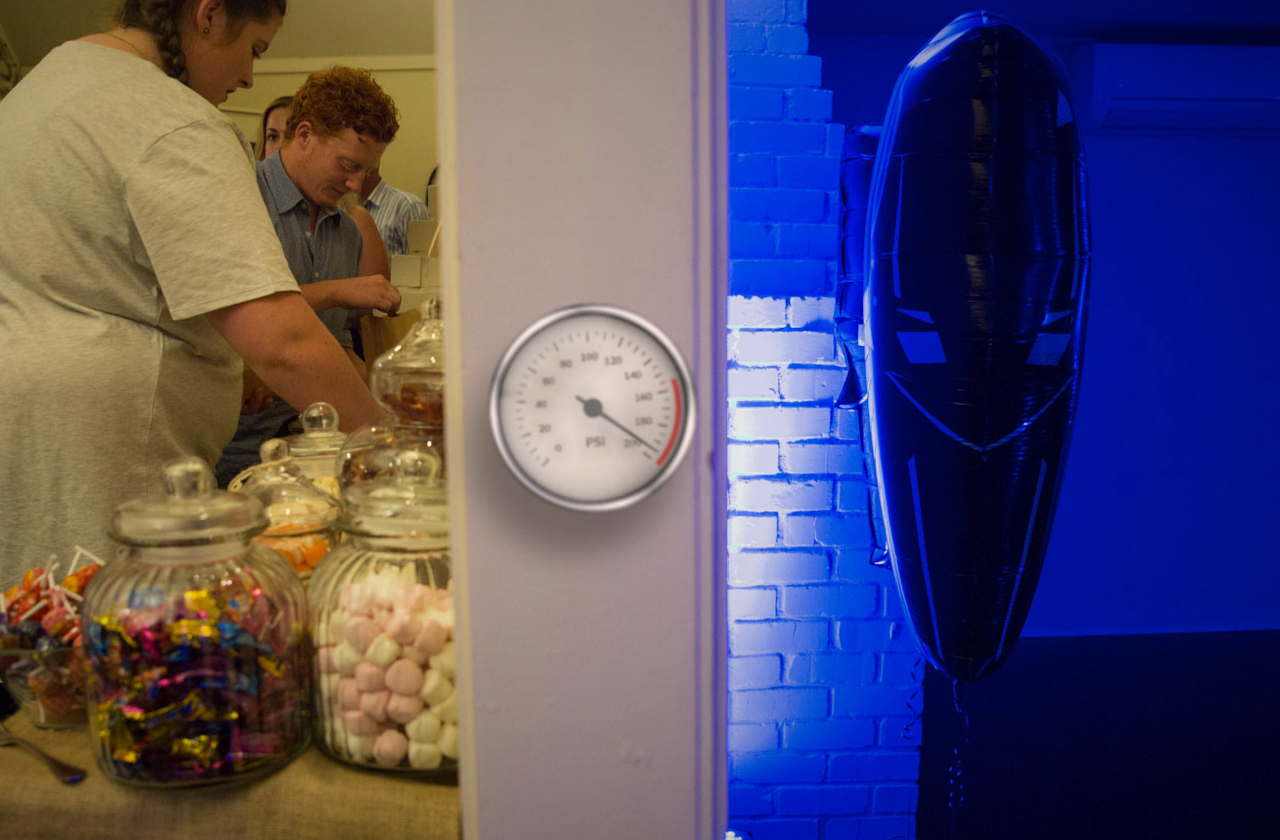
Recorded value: 195; psi
